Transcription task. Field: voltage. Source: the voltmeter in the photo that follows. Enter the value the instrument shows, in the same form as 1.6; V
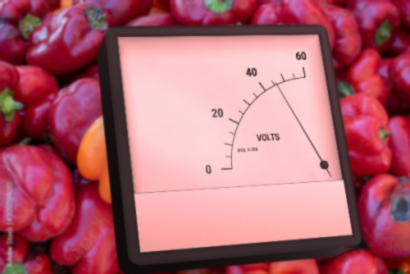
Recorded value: 45; V
